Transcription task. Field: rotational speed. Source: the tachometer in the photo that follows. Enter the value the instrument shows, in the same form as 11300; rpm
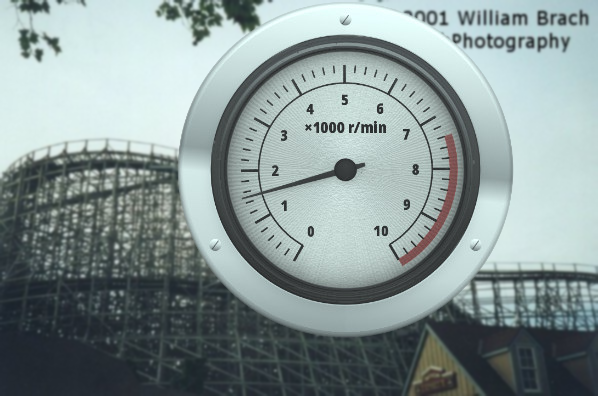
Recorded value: 1500; rpm
